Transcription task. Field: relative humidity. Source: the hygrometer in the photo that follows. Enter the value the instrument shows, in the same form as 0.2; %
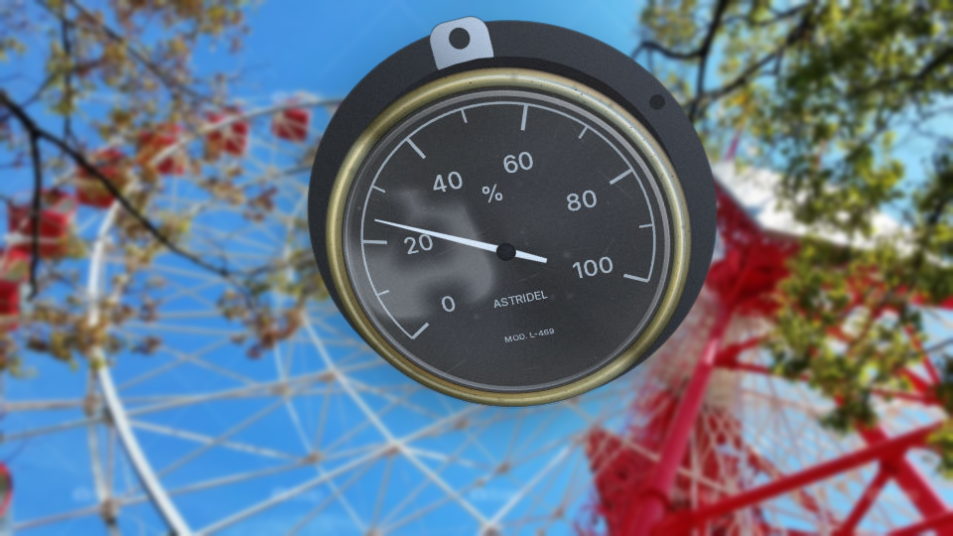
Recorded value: 25; %
